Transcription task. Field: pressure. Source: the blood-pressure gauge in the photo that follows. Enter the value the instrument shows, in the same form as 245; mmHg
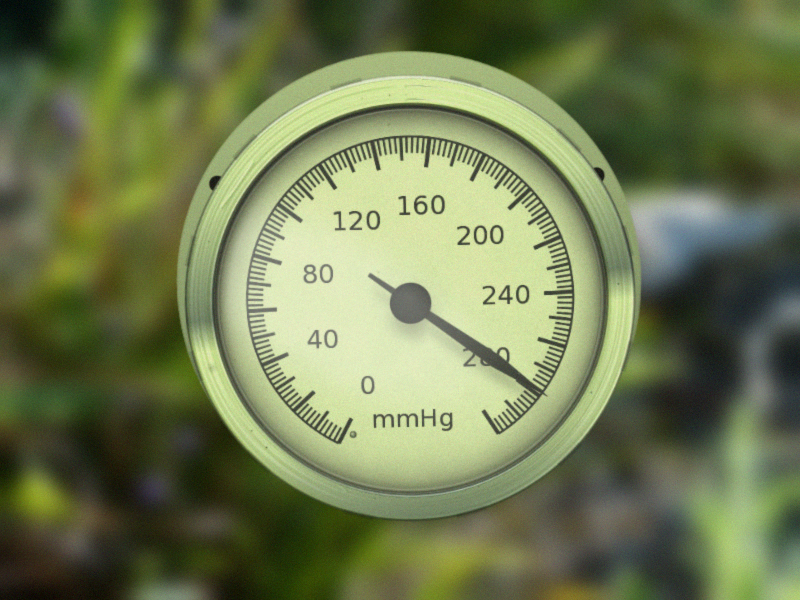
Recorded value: 278; mmHg
